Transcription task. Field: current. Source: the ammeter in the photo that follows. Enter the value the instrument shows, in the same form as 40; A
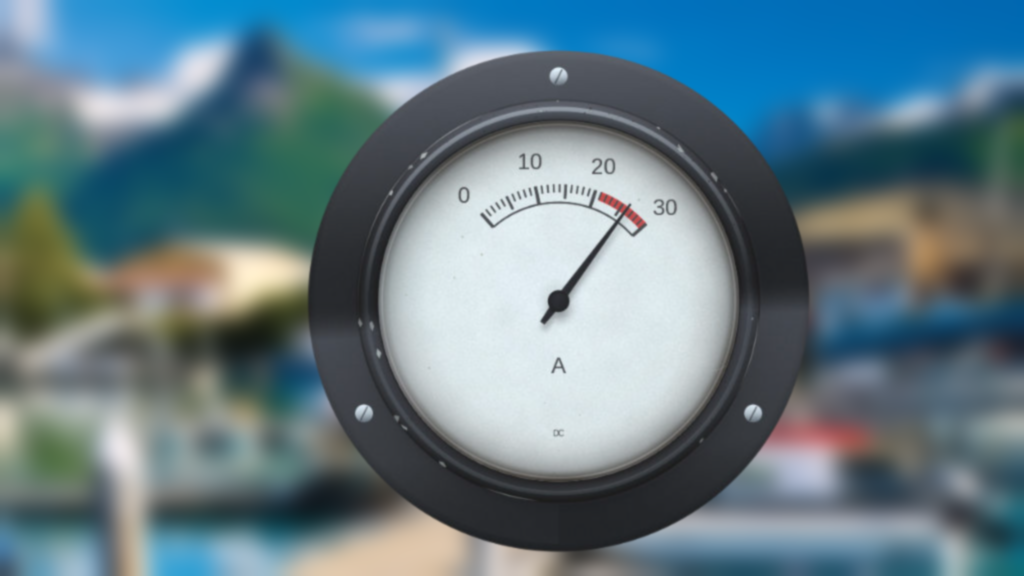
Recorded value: 26; A
